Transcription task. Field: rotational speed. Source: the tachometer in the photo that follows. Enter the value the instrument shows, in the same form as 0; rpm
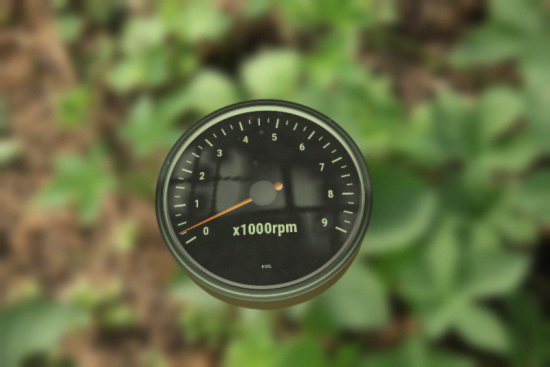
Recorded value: 250; rpm
